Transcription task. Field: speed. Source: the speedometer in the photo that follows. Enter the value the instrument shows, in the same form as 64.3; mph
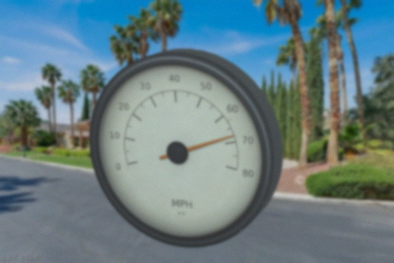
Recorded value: 67.5; mph
